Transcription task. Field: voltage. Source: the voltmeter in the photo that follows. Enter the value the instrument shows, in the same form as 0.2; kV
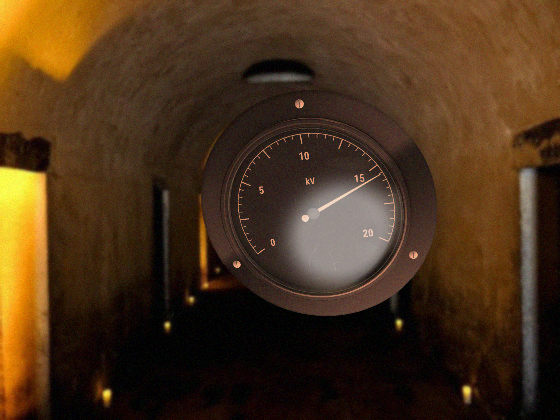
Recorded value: 15.5; kV
